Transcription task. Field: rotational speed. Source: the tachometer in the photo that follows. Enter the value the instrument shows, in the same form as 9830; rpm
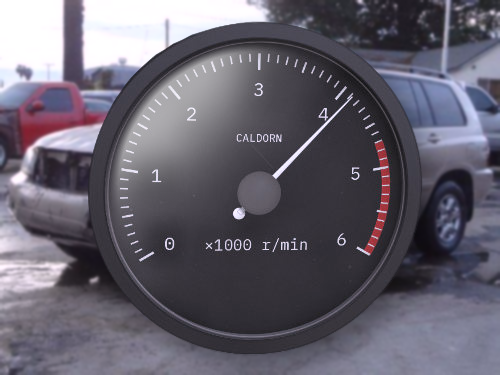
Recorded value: 4100; rpm
